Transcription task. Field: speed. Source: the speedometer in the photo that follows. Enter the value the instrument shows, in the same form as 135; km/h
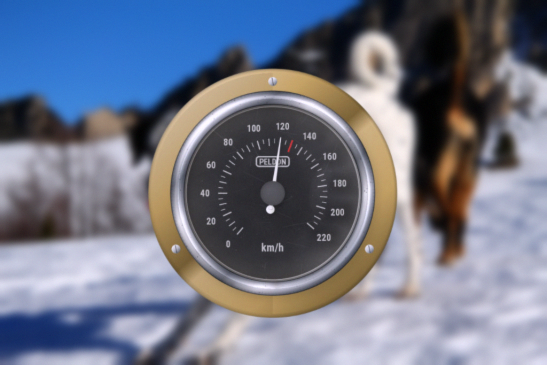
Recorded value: 120; km/h
